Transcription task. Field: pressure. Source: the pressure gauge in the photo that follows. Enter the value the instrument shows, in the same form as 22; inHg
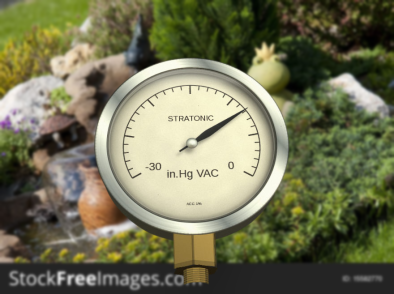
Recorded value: -8; inHg
